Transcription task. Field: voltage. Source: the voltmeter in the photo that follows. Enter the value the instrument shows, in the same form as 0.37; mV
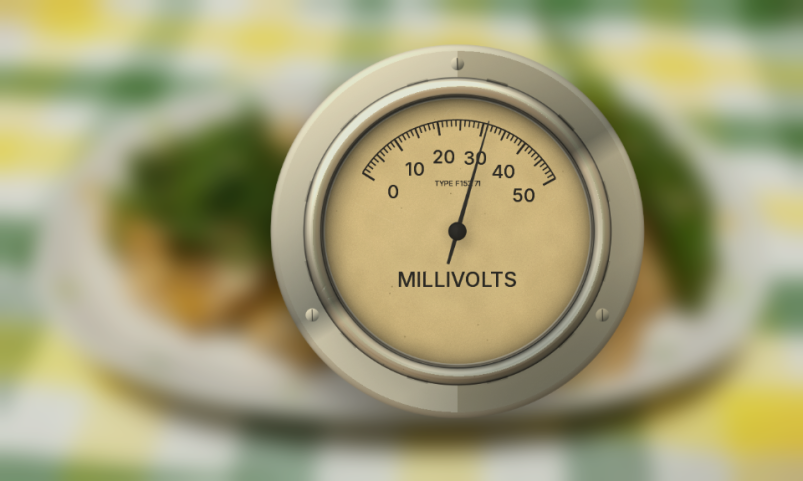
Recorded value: 31; mV
